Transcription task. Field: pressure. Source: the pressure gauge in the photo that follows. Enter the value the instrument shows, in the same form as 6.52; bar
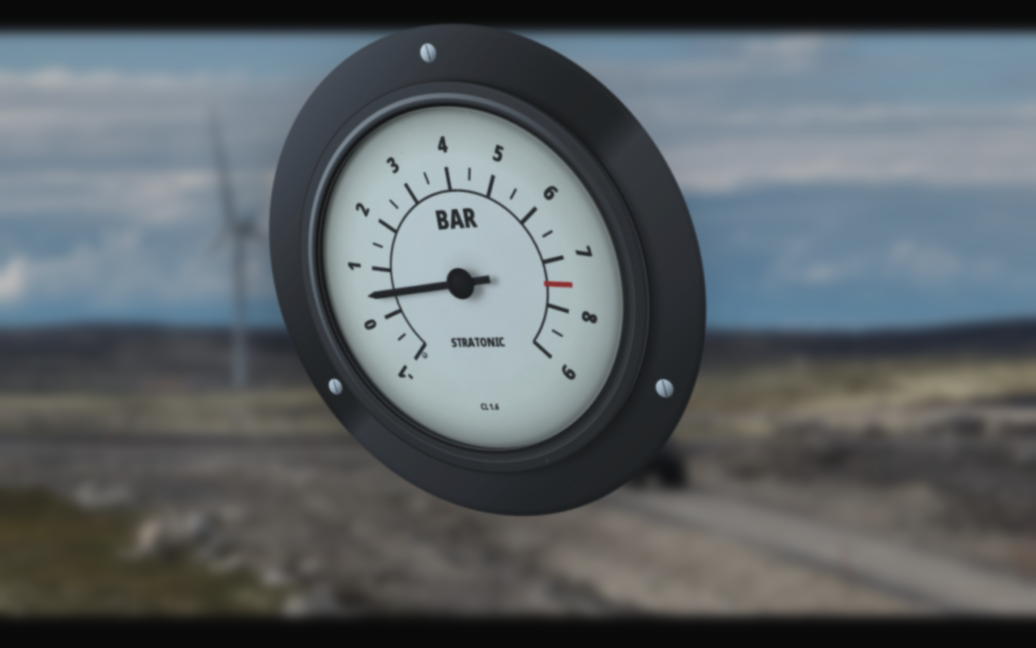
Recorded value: 0.5; bar
